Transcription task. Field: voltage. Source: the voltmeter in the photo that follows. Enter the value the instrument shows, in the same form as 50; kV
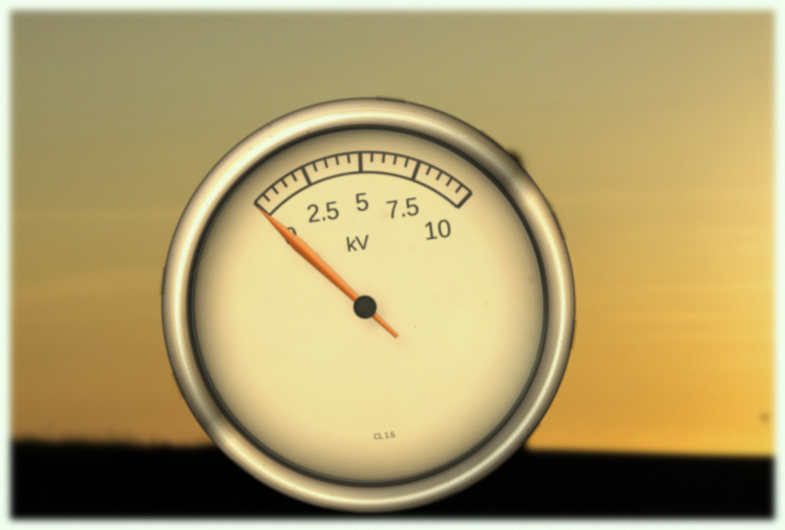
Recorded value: 0; kV
